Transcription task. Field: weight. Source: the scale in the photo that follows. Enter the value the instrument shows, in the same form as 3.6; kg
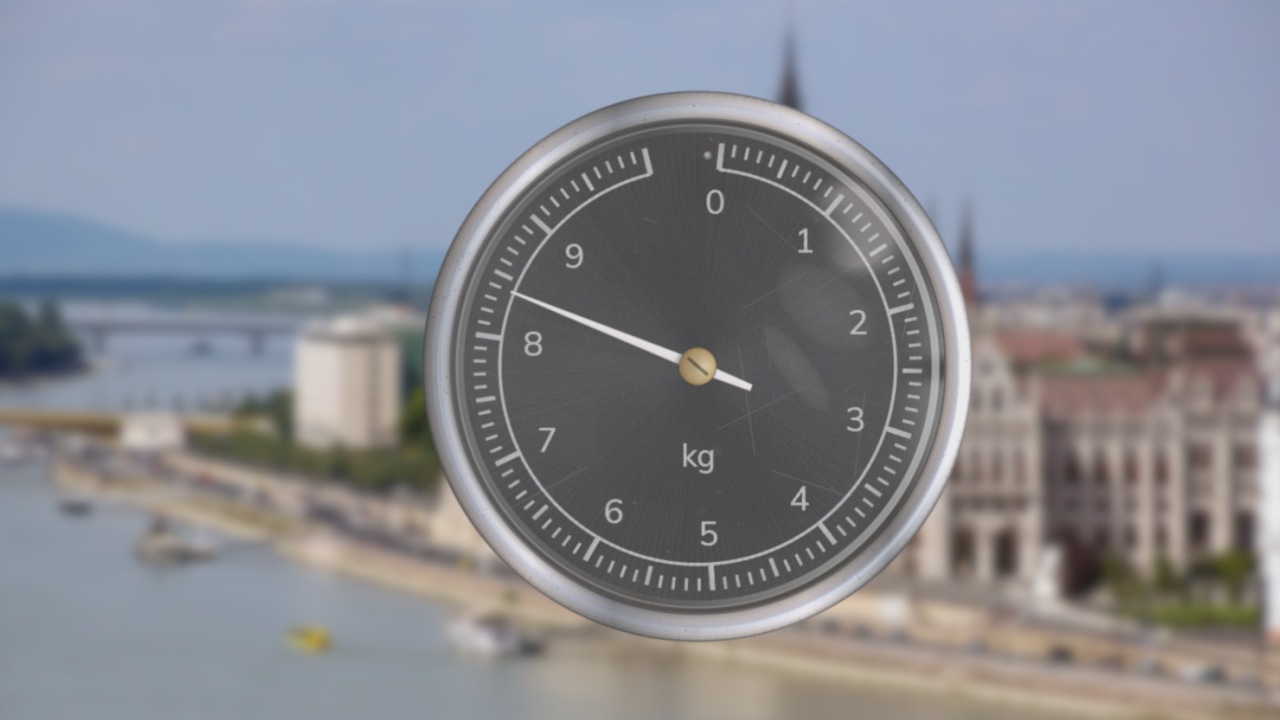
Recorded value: 8.4; kg
